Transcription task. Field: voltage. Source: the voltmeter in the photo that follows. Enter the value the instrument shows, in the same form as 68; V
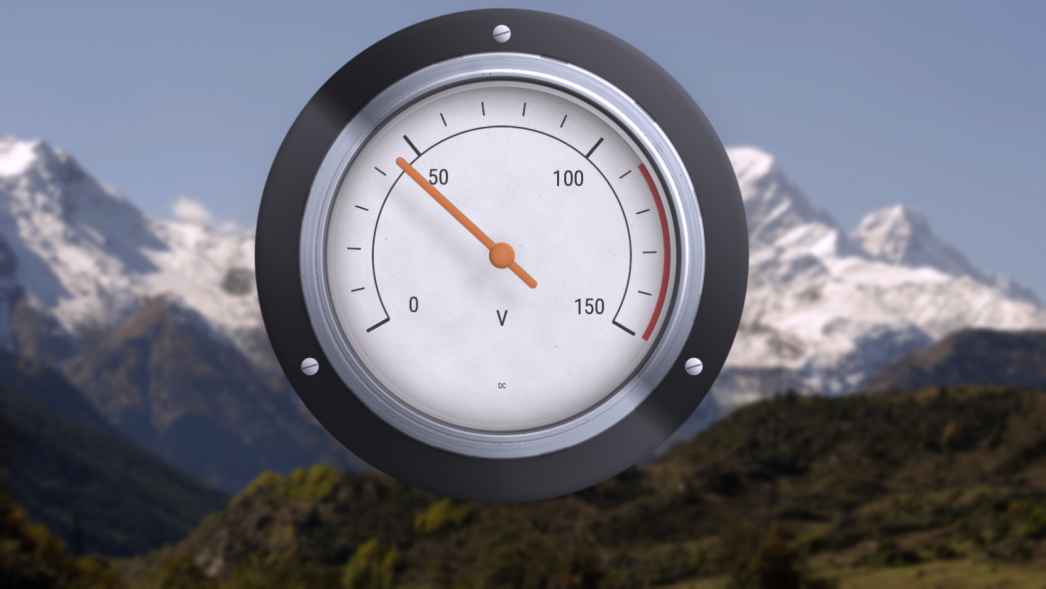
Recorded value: 45; V
